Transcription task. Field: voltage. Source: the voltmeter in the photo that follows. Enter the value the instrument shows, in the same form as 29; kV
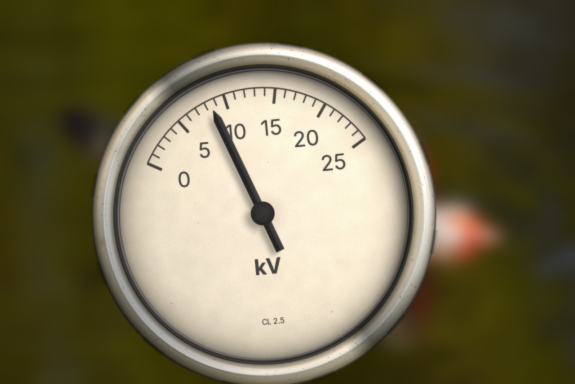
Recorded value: 8.5; kV
